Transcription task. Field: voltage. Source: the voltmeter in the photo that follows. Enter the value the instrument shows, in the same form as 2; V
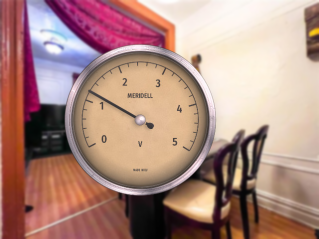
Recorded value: 1.2; V
